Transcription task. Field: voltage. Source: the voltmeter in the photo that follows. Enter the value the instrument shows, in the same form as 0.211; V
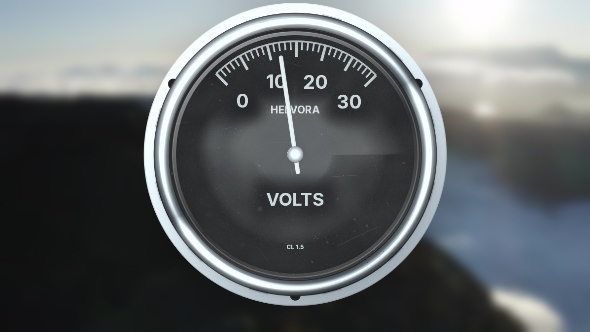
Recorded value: 12; V
